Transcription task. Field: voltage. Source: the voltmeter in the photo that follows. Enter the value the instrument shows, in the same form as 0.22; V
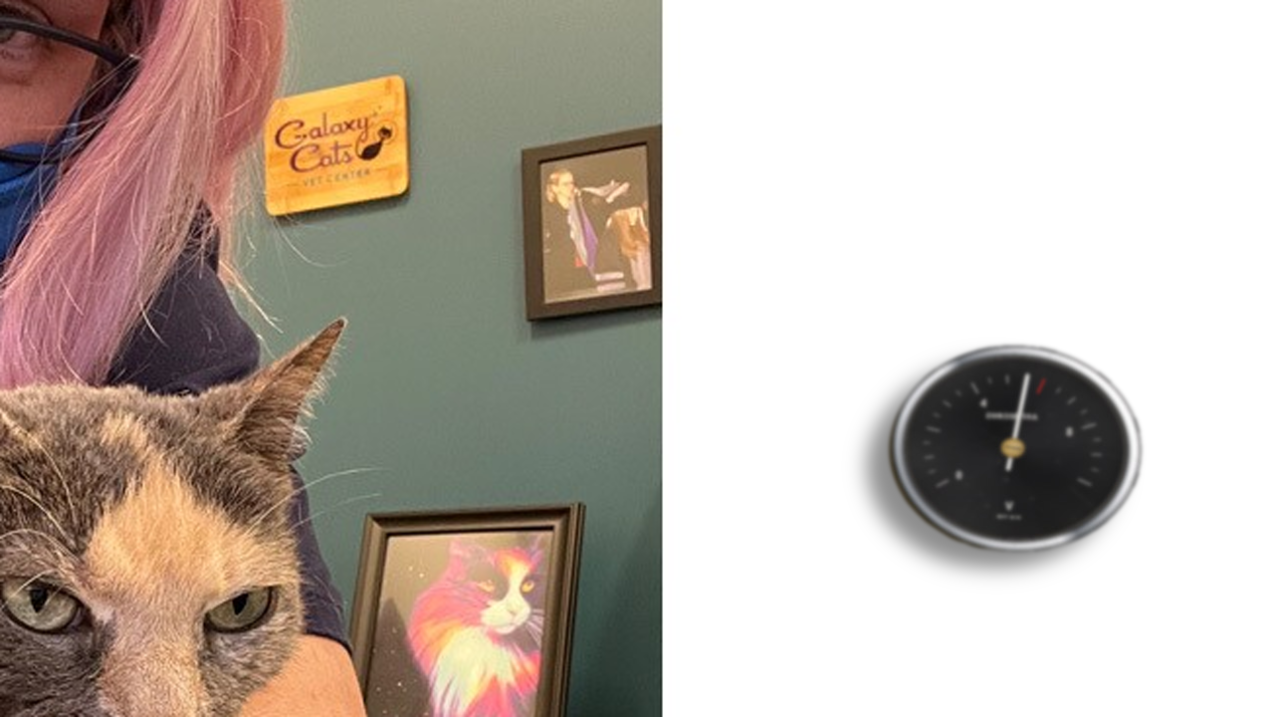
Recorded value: 5.5; V
